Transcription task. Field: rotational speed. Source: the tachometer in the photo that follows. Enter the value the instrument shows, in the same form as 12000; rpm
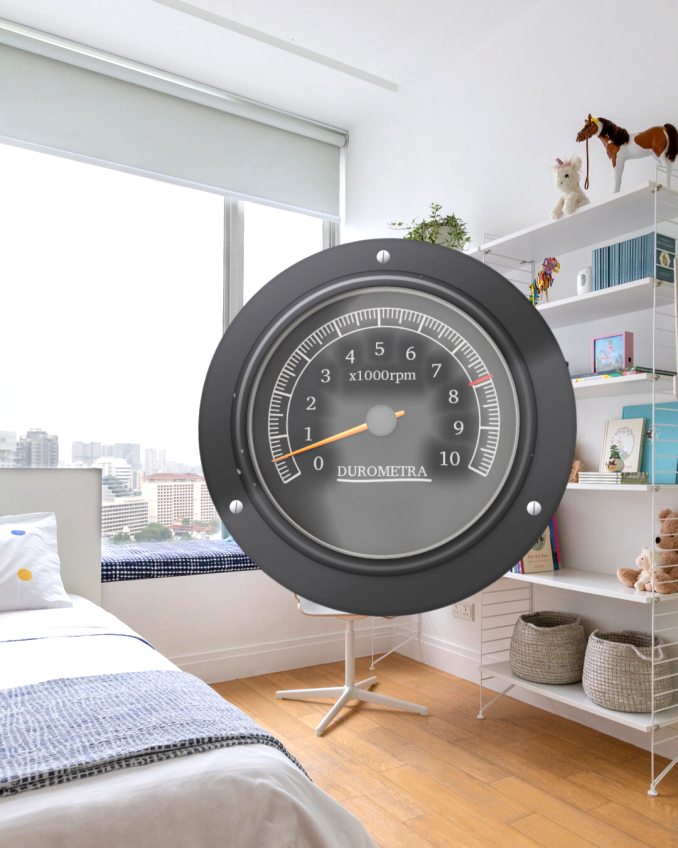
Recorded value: 500; rpm
